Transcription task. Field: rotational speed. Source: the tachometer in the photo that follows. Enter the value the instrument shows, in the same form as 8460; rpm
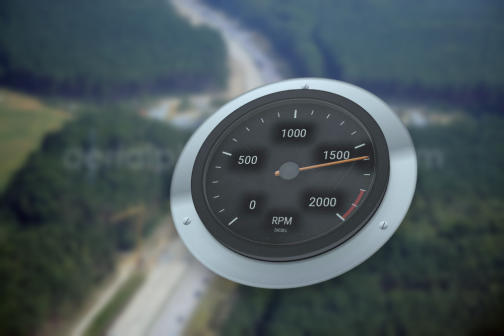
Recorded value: 1600; rpm
